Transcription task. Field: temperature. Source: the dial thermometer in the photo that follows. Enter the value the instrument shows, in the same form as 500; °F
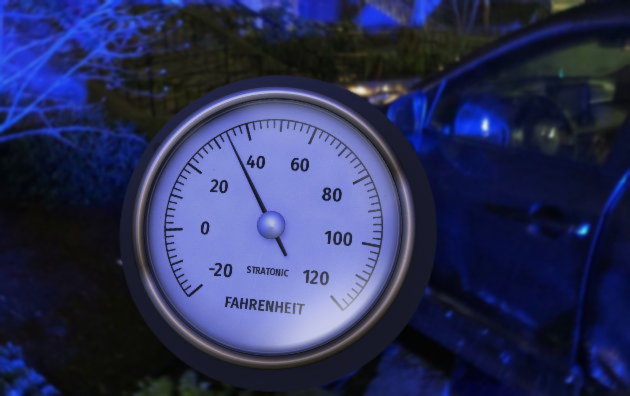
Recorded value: 34; °F
